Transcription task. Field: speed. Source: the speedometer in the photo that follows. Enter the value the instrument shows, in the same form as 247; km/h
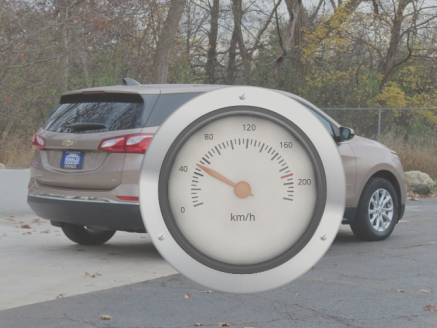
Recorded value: 50; km/h
